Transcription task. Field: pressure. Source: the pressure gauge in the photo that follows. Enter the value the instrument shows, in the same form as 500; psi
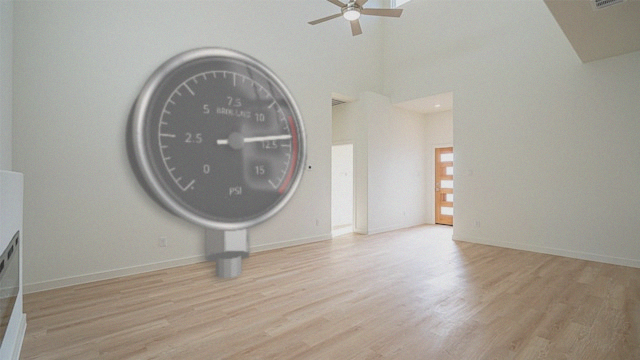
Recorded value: 12; psi
